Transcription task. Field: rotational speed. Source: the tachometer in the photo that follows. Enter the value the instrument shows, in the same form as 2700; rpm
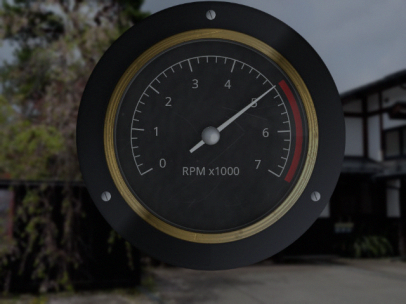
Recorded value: 5000; rpm
